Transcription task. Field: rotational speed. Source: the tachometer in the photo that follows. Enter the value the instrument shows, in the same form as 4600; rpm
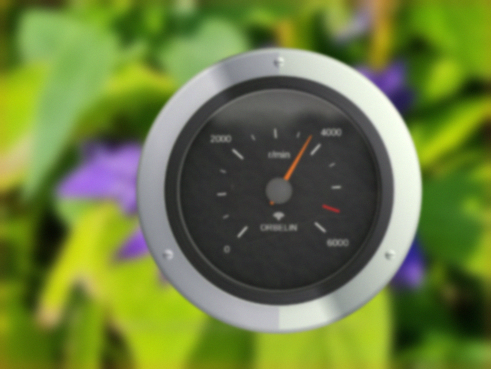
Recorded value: 3750; rpm
